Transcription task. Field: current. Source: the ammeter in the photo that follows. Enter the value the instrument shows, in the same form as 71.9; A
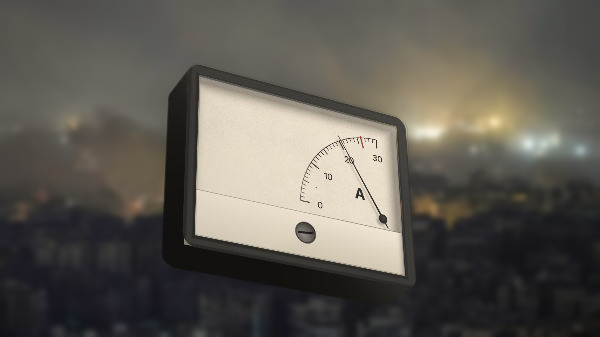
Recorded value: 20; A
